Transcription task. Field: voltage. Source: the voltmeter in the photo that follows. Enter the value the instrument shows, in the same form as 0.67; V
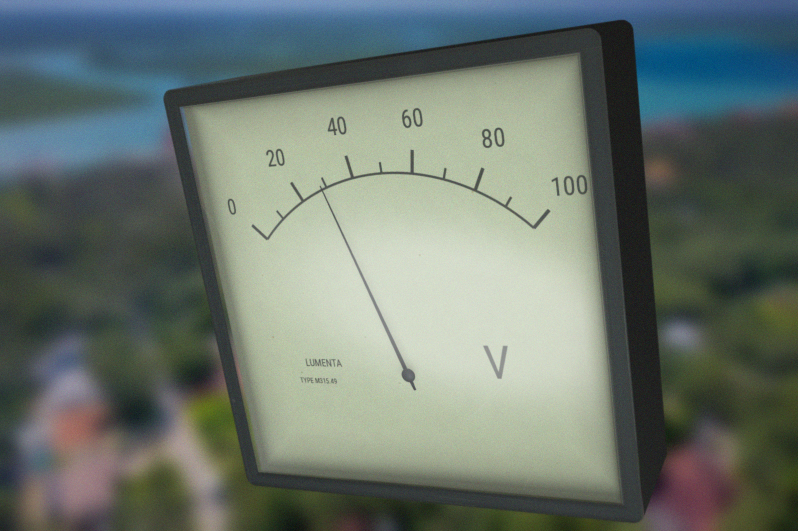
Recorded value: 30; V
